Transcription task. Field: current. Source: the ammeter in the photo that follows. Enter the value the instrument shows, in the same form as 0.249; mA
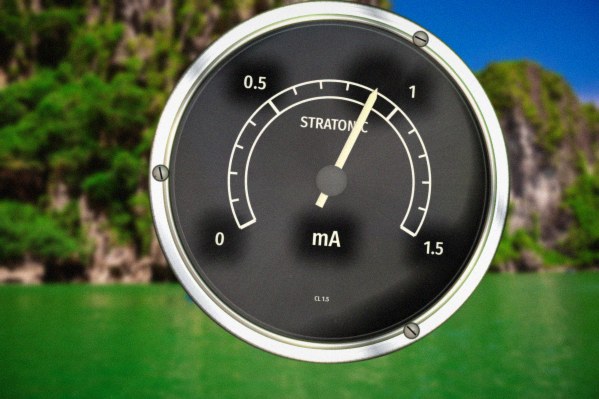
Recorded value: 0.9; mA
